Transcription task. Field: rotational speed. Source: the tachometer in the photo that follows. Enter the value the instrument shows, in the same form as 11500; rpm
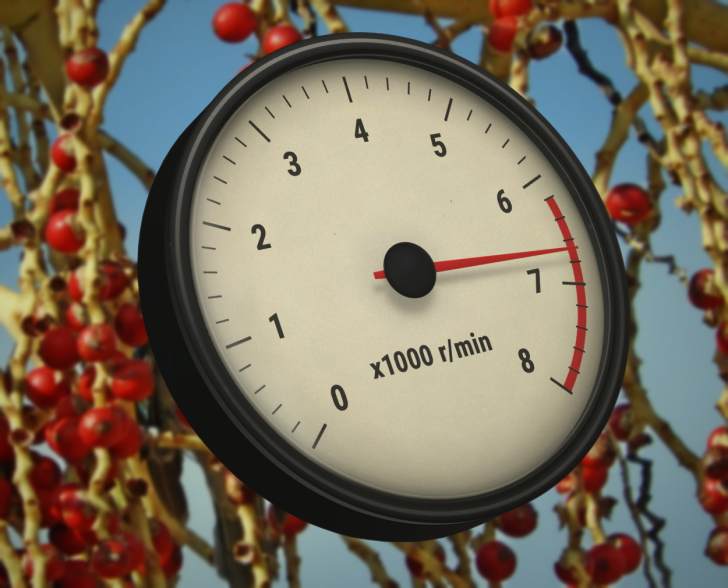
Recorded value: 6700; rpm
